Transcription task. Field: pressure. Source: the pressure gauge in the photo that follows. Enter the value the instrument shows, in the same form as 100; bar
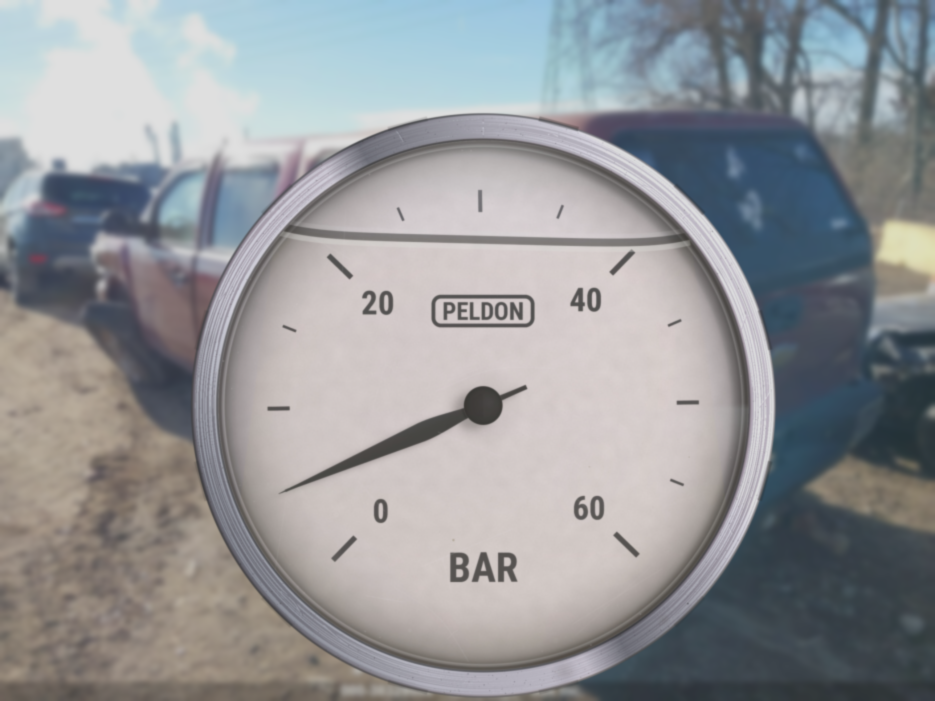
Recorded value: 5; bar
